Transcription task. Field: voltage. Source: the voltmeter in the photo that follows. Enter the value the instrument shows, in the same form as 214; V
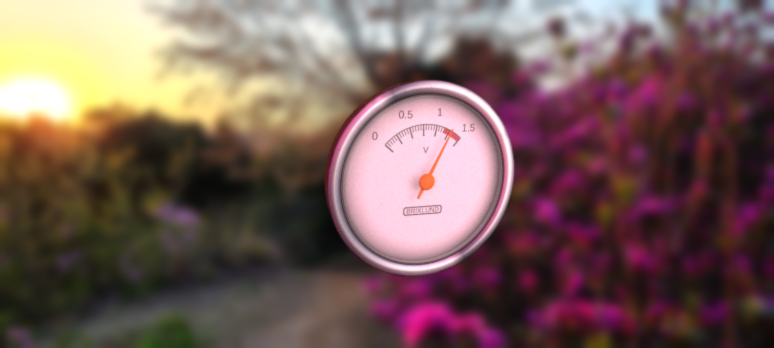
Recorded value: 1.25; V
